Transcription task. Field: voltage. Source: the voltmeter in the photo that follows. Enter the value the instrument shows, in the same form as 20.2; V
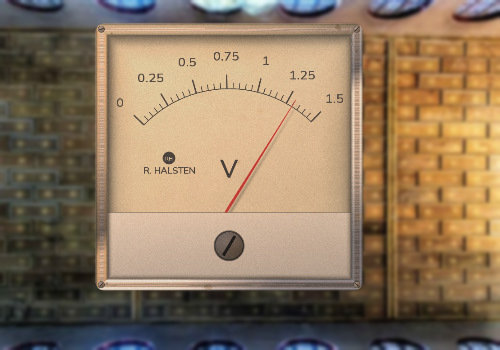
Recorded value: 1.3; V
